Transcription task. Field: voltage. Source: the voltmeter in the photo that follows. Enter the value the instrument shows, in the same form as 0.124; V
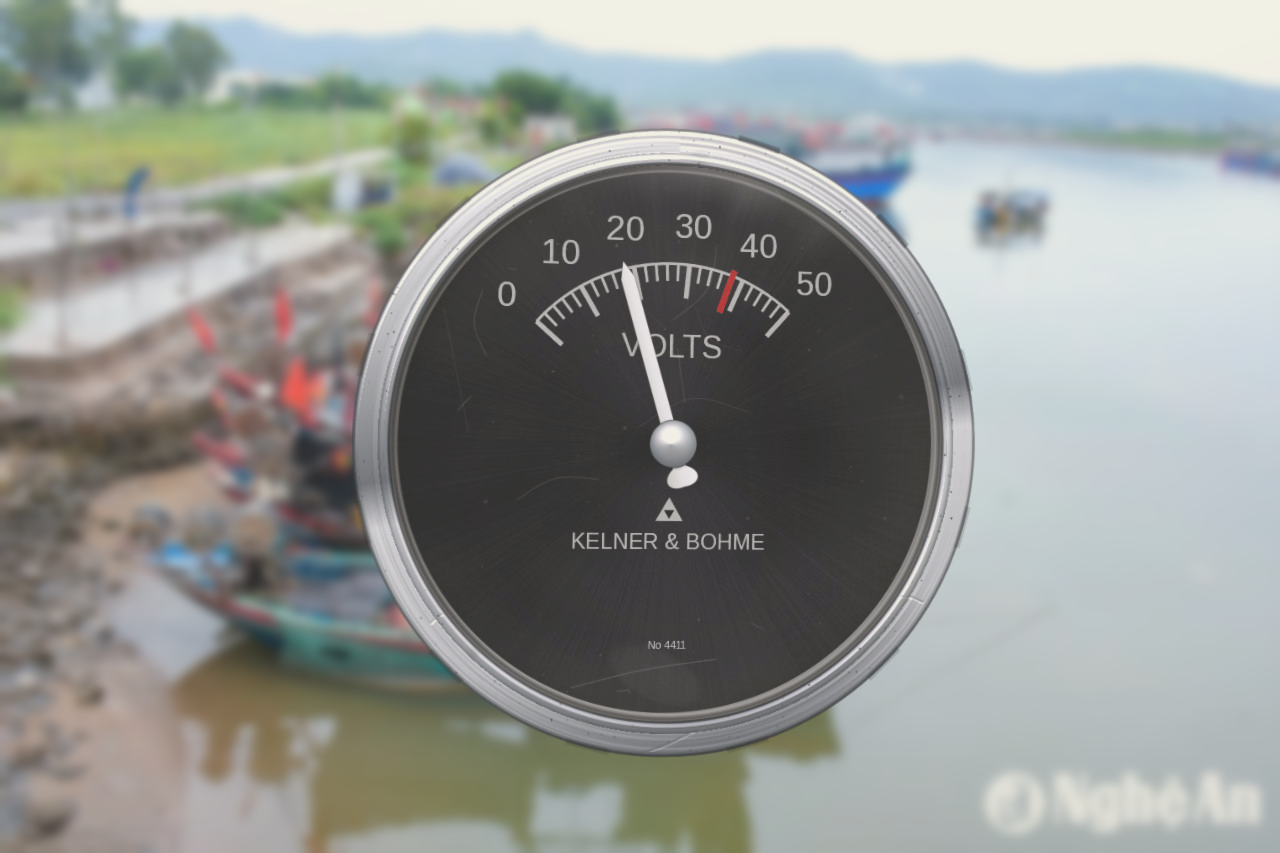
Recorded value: 18; V
